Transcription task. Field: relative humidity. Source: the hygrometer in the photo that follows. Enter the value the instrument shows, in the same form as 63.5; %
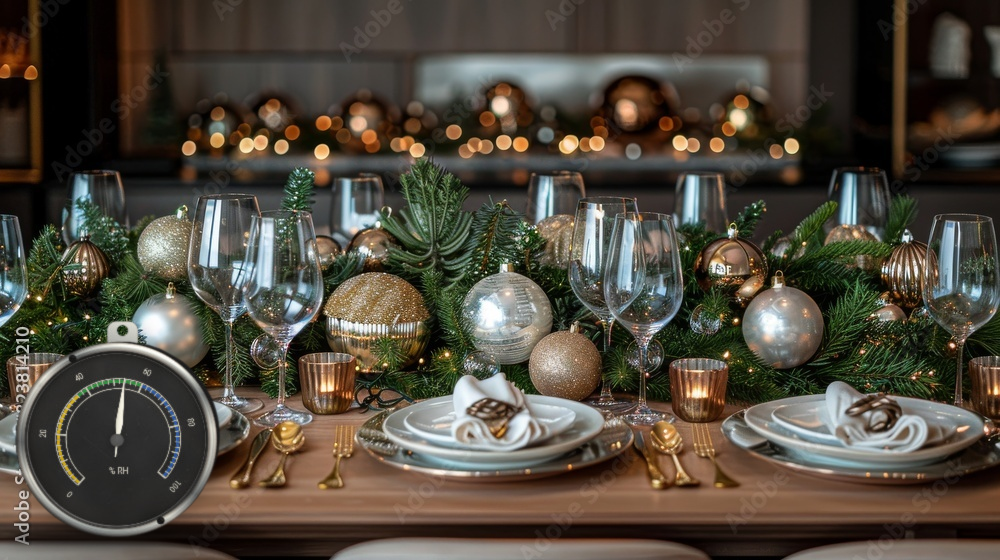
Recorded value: 54; %
